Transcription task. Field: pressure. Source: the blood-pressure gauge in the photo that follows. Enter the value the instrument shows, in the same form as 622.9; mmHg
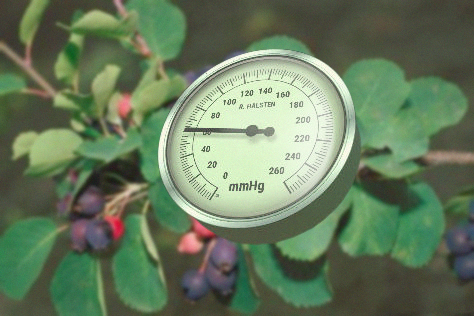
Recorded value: 60; mmHg
